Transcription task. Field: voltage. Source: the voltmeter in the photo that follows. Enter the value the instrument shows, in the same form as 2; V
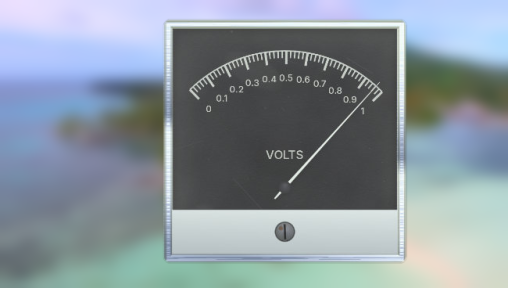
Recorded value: 0.96; V
